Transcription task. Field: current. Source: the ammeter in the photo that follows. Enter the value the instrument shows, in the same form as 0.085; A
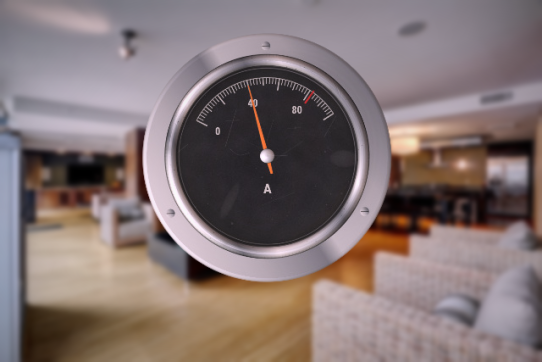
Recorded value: 40; A
